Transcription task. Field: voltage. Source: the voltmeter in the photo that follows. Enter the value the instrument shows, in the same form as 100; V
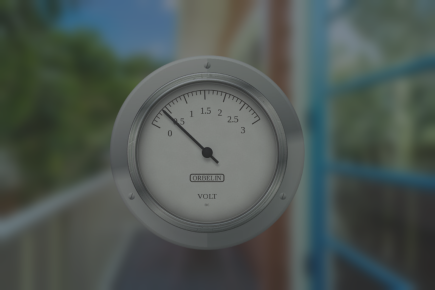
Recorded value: 0.4; V
